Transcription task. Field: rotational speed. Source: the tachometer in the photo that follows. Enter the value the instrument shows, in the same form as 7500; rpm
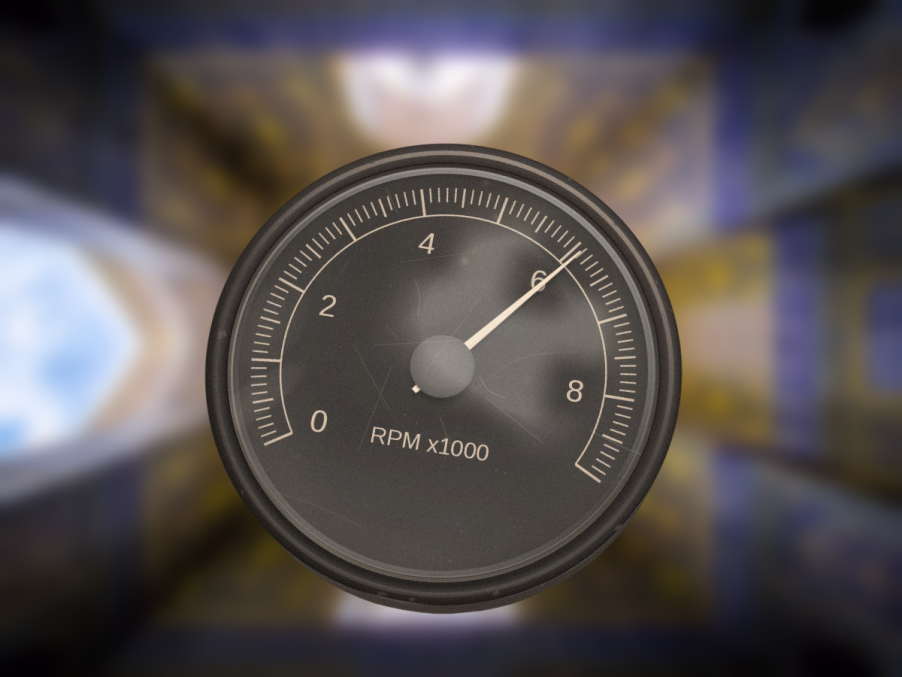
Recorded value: 6100; rpm
